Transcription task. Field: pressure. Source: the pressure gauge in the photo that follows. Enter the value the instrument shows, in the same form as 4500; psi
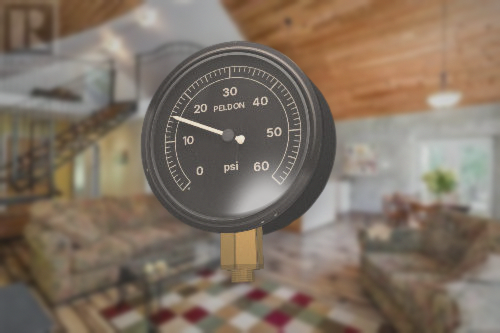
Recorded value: 15; psi
